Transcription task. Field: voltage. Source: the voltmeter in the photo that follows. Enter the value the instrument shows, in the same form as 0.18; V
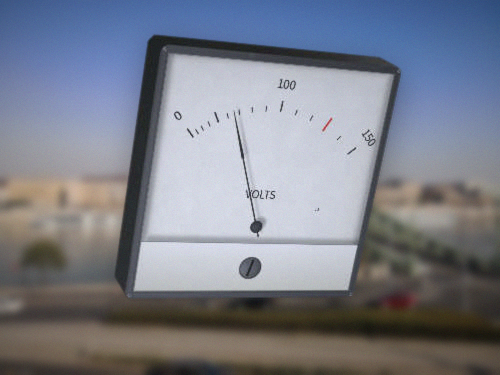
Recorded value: 65; V
